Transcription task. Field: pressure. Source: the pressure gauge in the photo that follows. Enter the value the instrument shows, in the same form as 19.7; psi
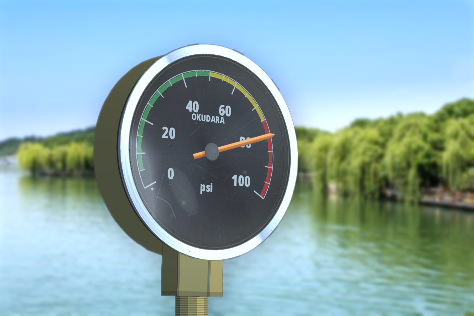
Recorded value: 80; psi
